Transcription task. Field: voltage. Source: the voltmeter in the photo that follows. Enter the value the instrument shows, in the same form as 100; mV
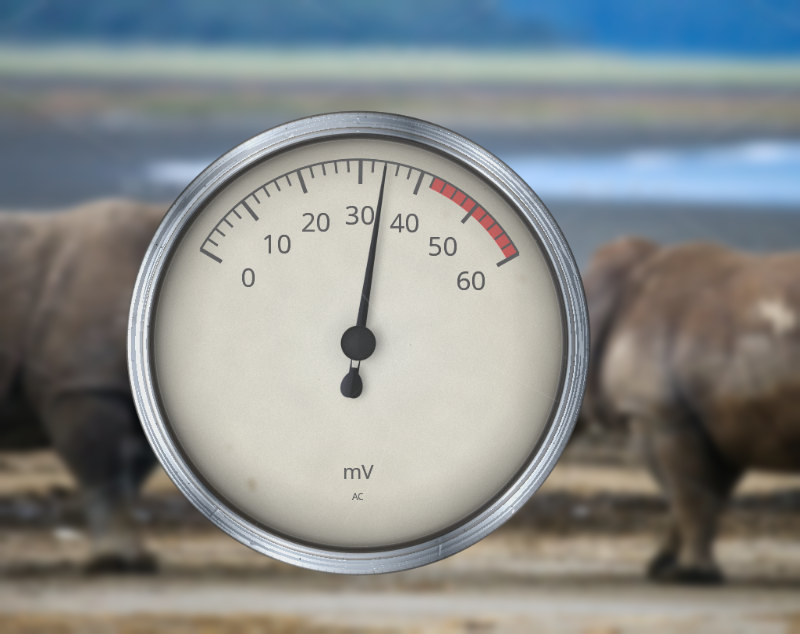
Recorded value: 34; mV
